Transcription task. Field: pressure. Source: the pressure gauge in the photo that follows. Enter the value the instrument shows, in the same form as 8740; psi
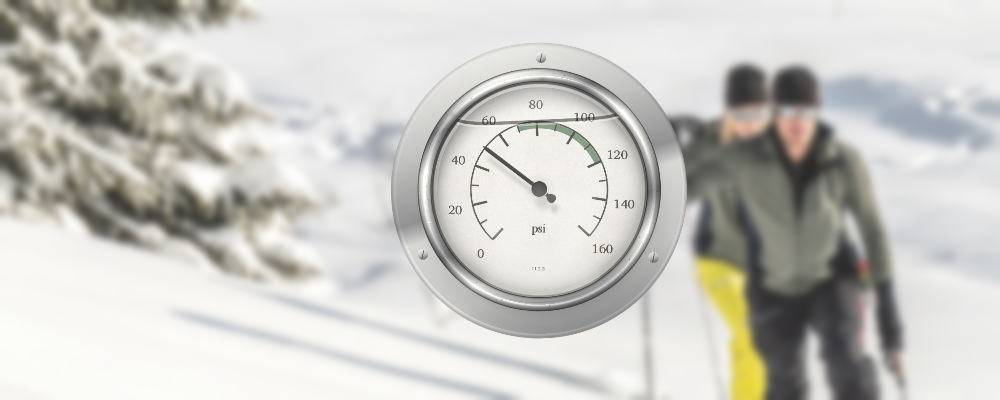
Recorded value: 50; psi
